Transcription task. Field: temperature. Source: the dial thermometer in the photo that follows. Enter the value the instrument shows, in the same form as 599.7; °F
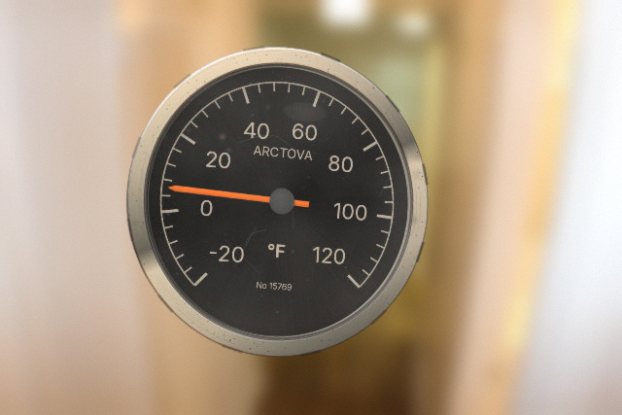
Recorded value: 6; °F
